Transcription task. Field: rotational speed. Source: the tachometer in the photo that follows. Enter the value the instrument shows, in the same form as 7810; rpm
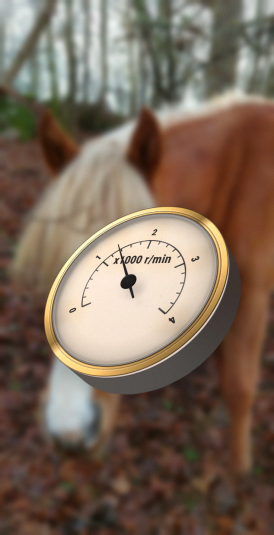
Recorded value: 1400; rpm
